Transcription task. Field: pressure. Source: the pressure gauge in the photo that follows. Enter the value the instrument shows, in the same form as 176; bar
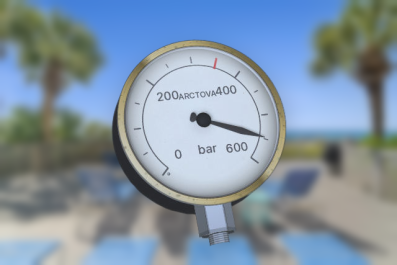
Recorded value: 550; bar
